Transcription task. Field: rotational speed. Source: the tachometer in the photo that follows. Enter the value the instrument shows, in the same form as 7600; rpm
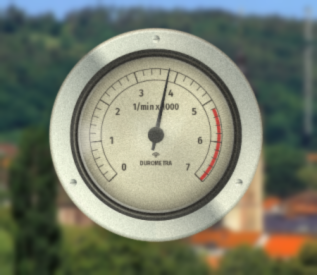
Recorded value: 3800; rpm
